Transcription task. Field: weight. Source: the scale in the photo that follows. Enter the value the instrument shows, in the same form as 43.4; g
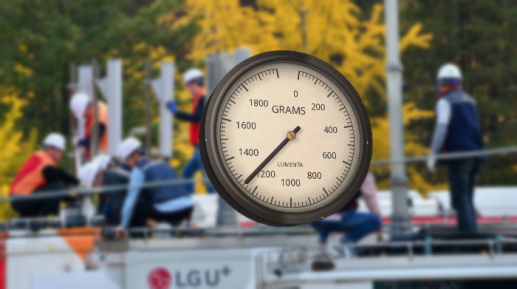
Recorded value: 1260; g
